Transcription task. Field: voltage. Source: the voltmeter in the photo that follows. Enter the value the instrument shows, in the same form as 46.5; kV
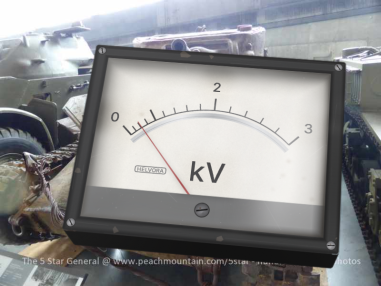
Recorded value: 0.6; kV
